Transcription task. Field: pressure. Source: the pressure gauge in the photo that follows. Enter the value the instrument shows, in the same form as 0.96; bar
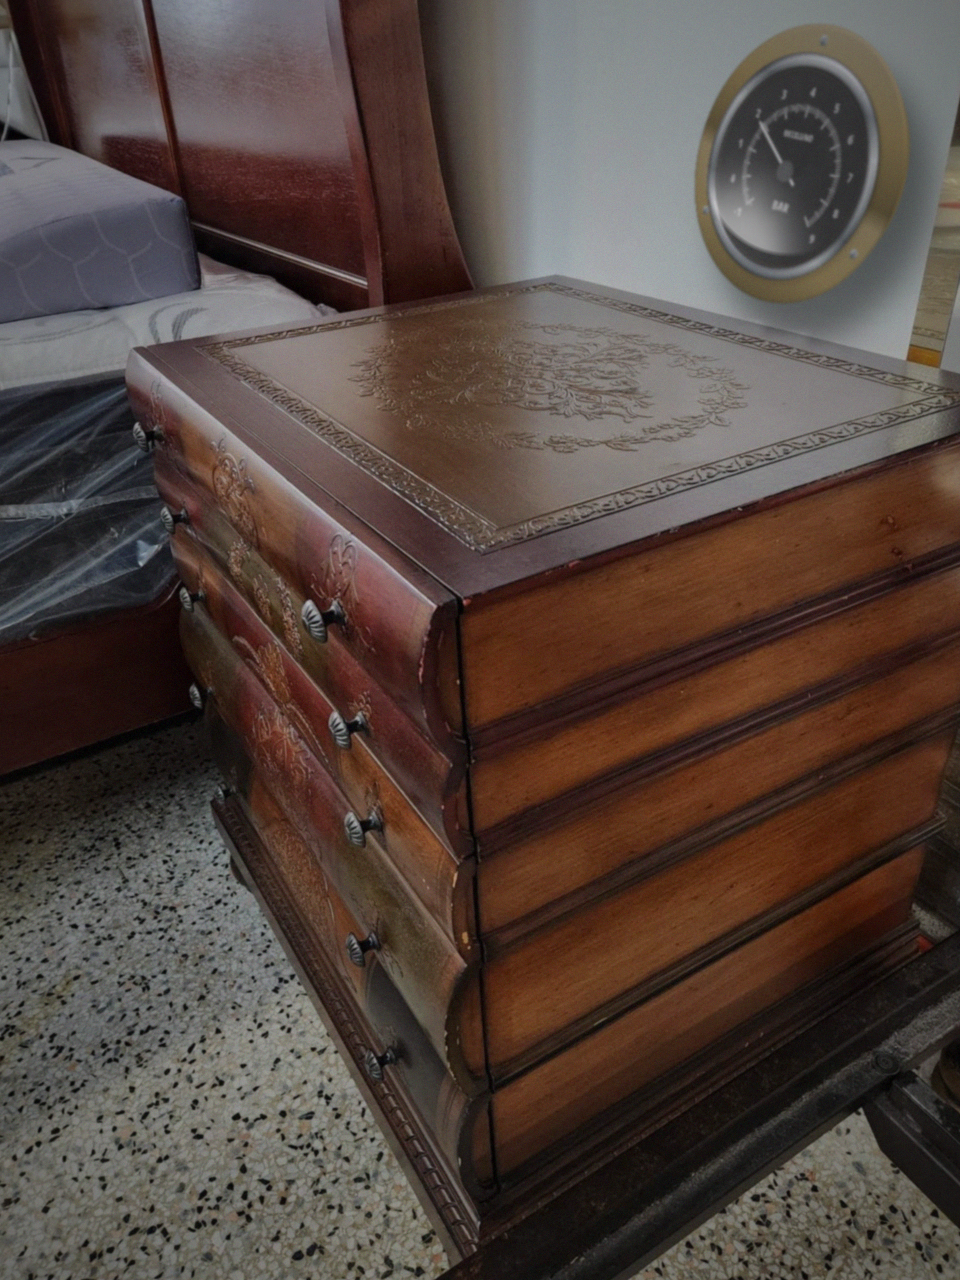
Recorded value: 2; bar
